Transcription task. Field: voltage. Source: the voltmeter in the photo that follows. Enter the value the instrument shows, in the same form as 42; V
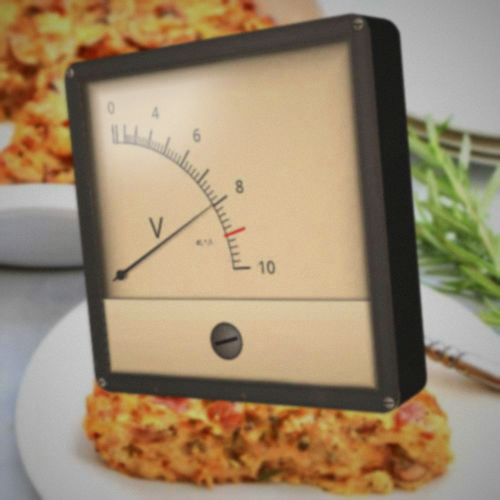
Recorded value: 8; V
